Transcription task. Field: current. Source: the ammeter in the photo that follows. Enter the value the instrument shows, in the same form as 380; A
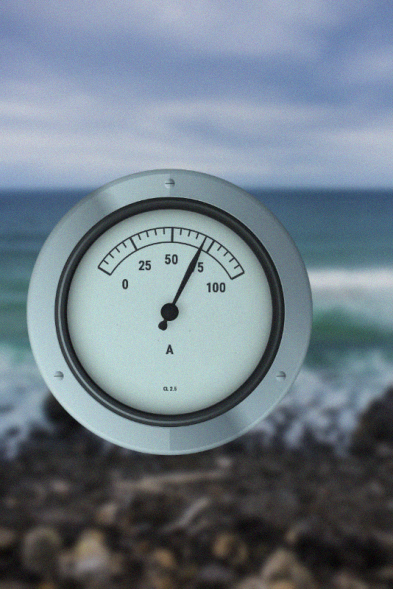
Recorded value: 70; A
